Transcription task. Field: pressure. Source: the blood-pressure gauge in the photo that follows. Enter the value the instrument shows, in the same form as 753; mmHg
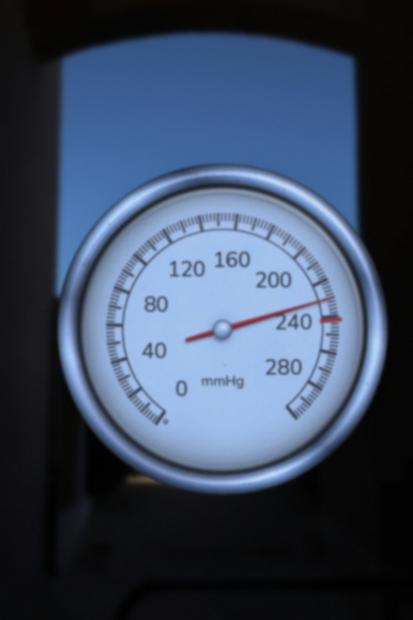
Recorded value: 230; mmHg
